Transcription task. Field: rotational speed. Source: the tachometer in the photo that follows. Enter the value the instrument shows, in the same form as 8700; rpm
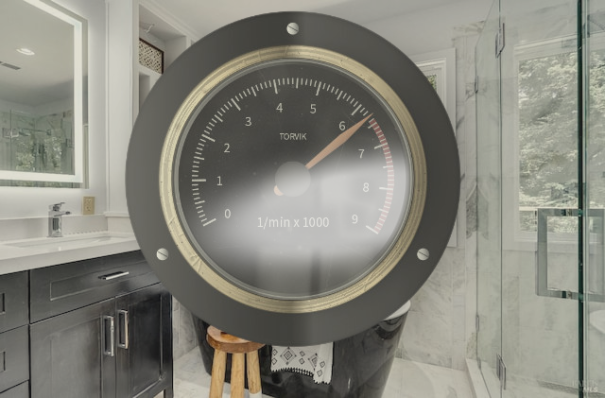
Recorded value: 6300; rpm
